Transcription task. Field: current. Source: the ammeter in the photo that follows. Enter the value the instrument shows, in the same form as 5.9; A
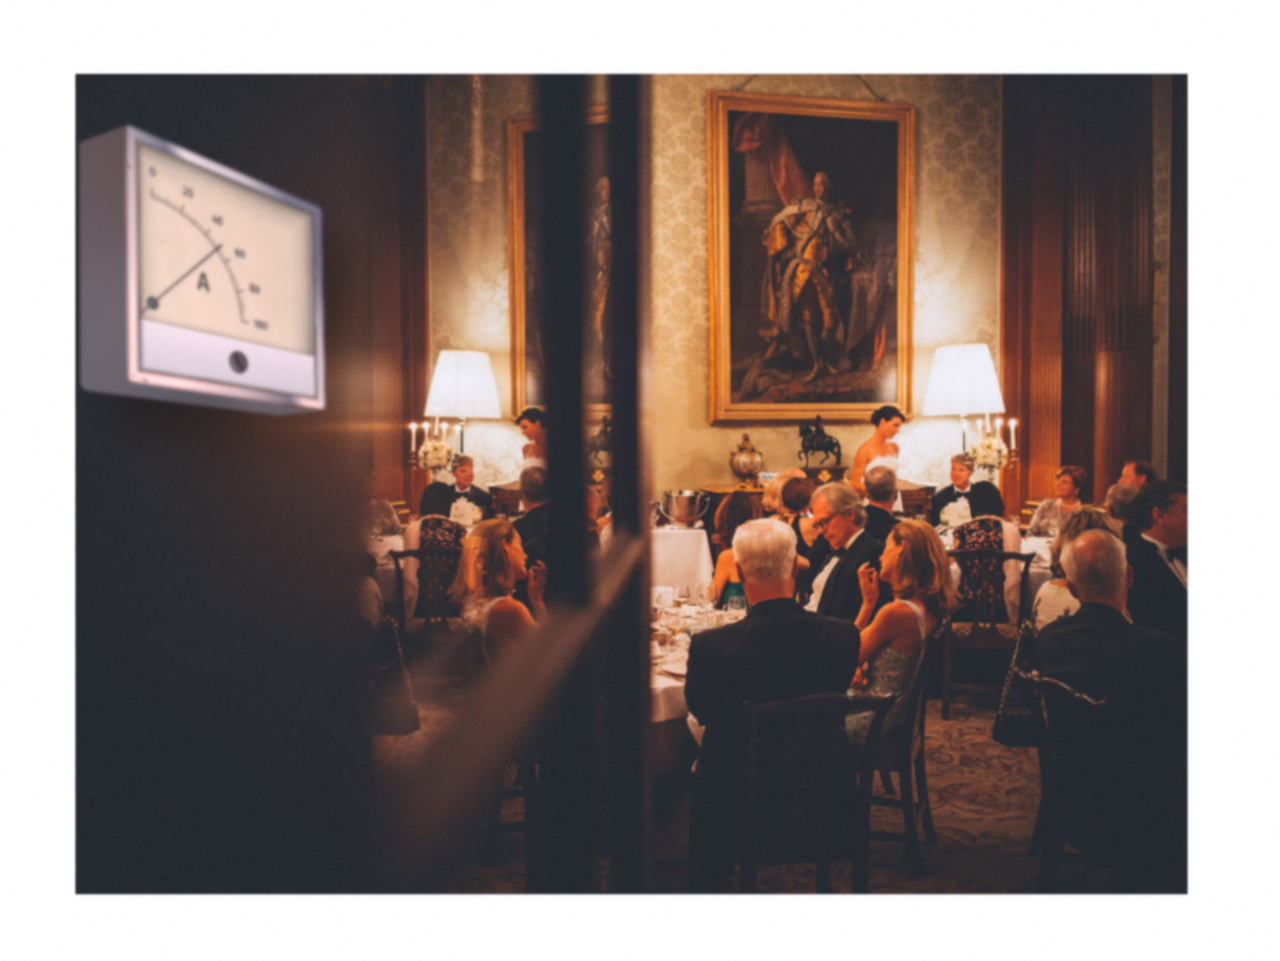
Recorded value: 50; A
